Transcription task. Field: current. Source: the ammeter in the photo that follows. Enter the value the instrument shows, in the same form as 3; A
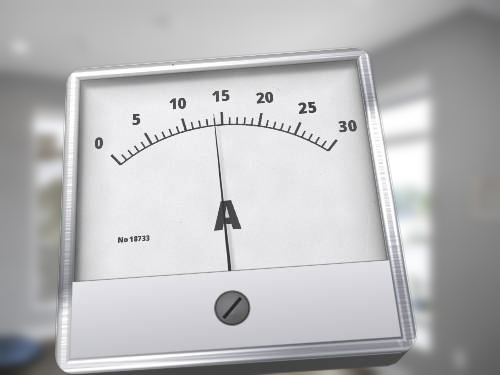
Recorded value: 14; A
